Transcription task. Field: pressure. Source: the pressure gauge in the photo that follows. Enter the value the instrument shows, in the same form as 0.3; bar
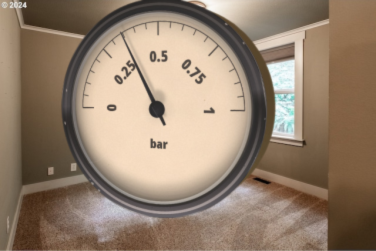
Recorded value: 0.35; bar
